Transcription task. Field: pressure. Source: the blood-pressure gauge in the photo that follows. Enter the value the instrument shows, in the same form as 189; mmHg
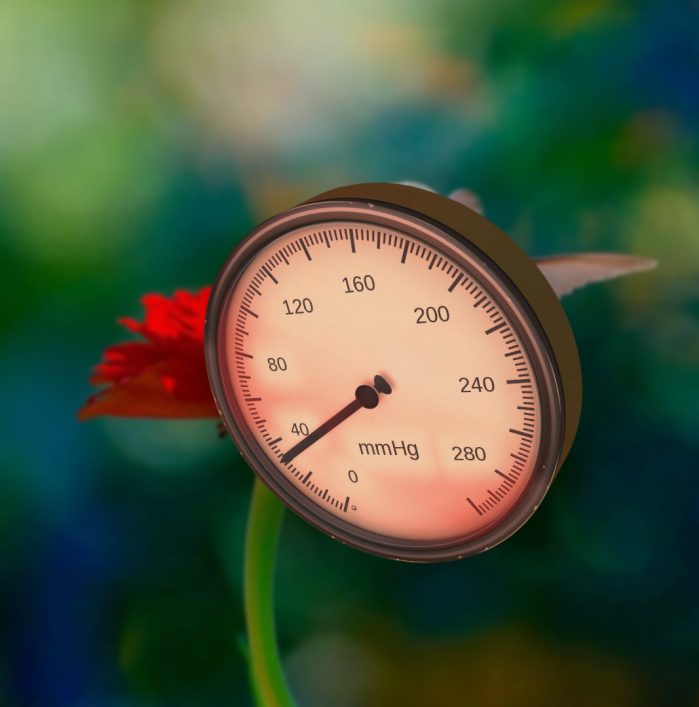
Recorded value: 32; mmHg
